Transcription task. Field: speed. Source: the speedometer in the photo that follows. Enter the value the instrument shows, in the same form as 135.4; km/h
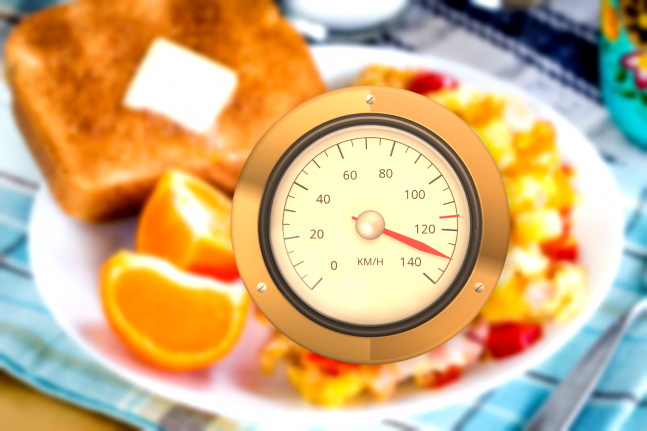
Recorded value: 130; km/h
